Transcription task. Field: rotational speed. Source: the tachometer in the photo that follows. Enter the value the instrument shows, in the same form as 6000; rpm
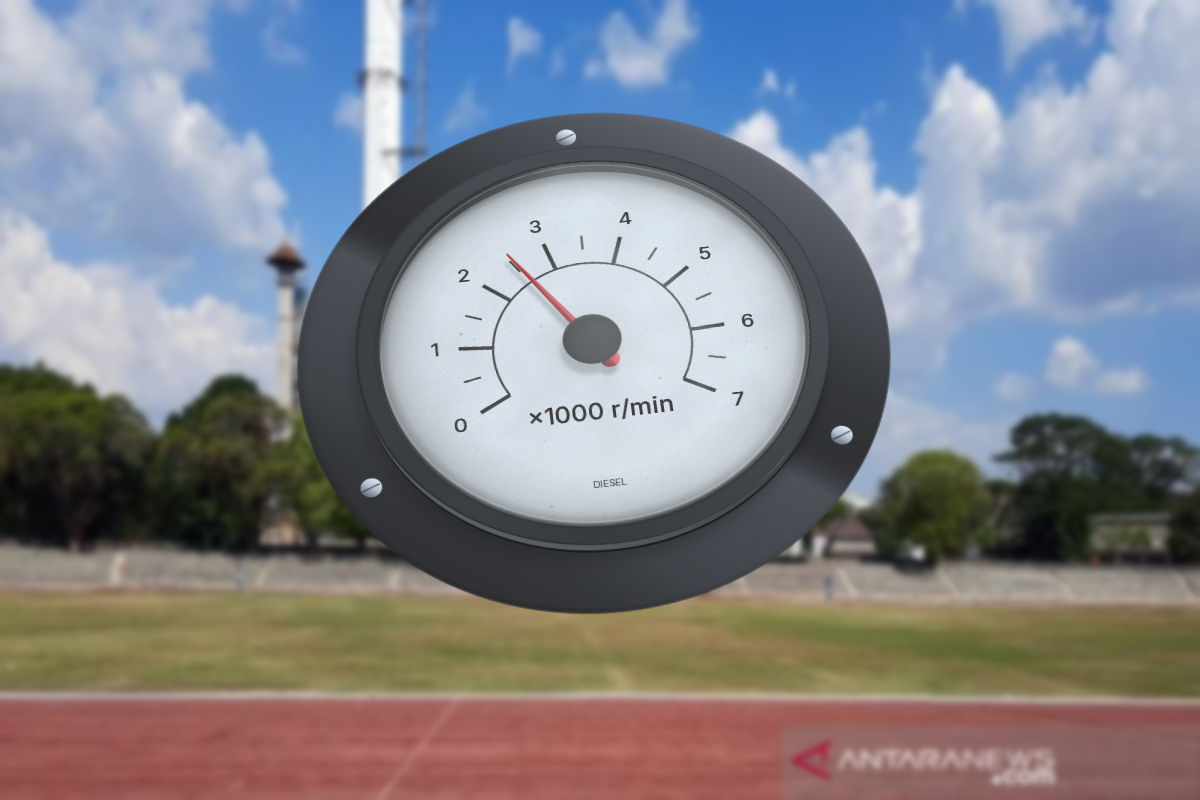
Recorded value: 2500; rpm
